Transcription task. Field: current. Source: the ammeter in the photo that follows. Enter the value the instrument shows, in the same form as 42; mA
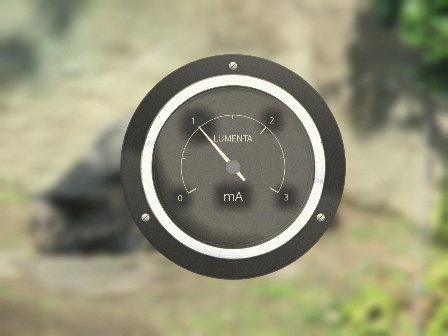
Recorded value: 1; mA
